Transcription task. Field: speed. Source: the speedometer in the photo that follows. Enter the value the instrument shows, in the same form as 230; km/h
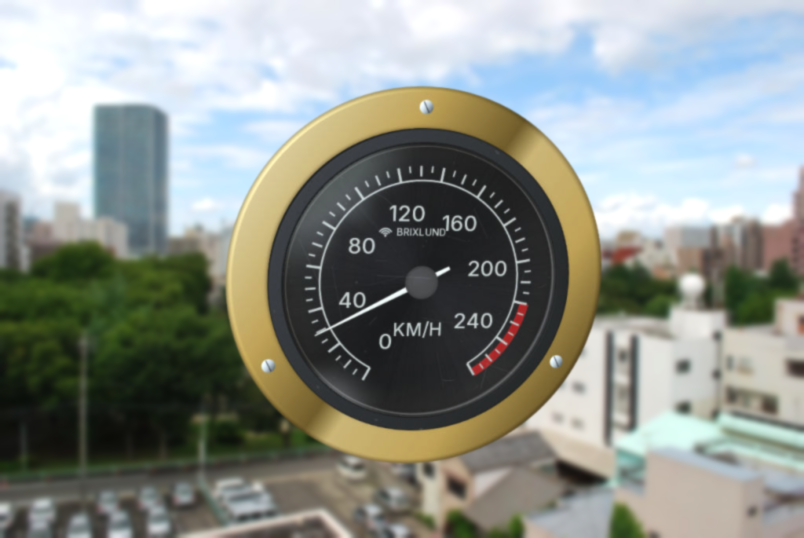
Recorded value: 30; km/h
